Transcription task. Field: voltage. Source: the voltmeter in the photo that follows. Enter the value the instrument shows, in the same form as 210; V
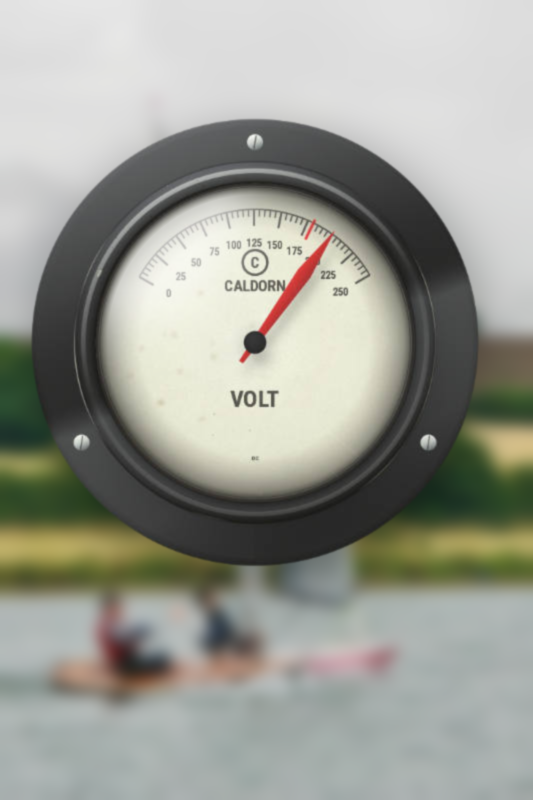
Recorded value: 200; V
